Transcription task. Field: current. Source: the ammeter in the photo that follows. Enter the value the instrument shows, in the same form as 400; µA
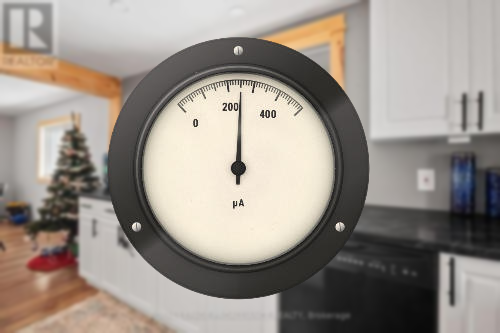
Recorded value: 250; µA
